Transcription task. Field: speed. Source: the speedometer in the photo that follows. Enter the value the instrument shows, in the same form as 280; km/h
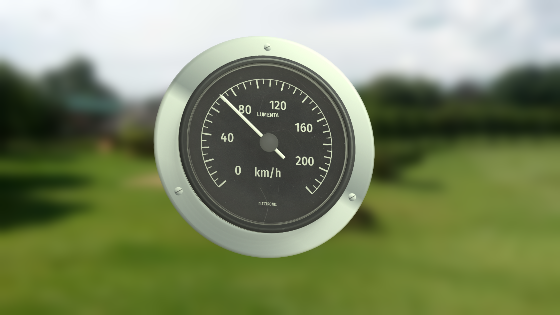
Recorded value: 70; km/h
